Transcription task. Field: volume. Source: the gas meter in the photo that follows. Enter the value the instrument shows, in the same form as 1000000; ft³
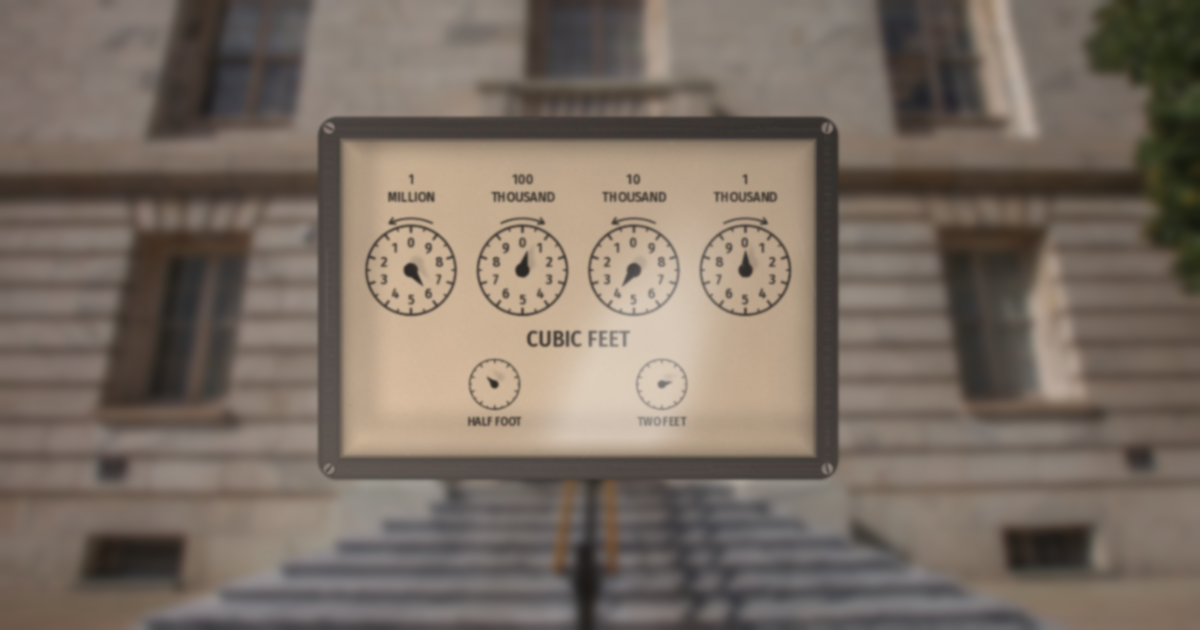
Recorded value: 604000; ft³
